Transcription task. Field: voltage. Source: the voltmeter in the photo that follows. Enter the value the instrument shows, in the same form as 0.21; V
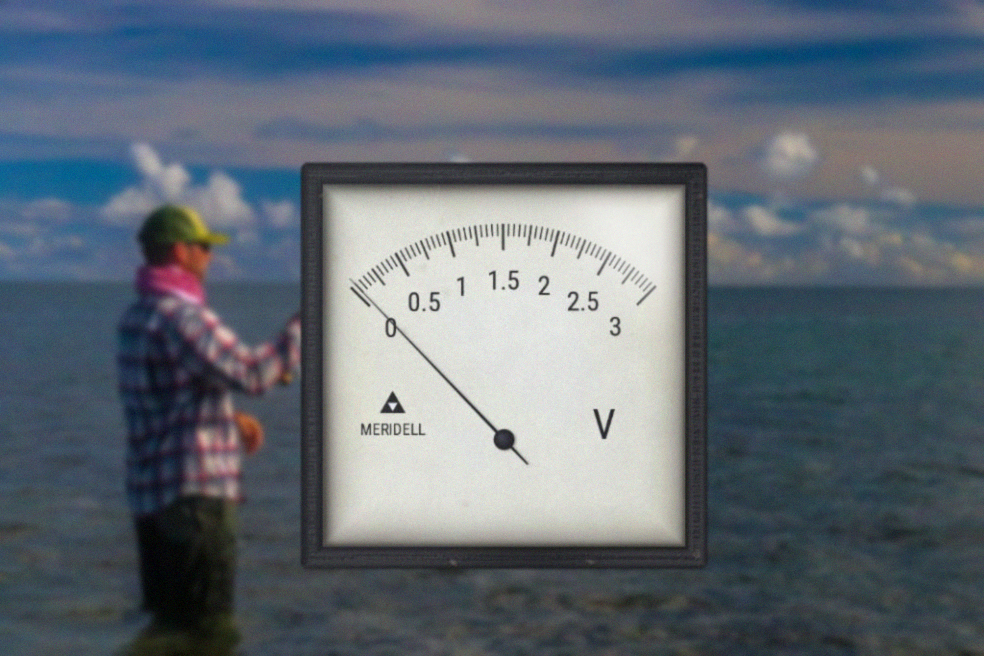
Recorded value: 0.05; V
